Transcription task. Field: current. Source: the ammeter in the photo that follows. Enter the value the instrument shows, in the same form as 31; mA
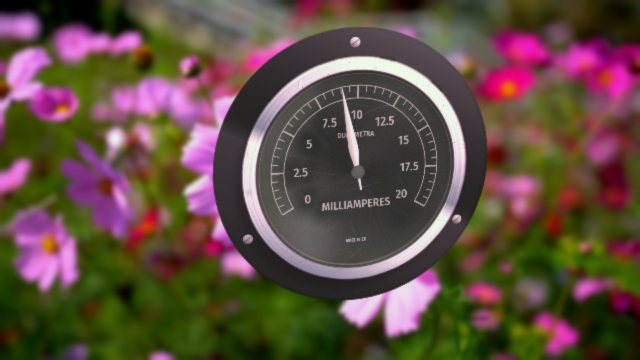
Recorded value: 9; mA
